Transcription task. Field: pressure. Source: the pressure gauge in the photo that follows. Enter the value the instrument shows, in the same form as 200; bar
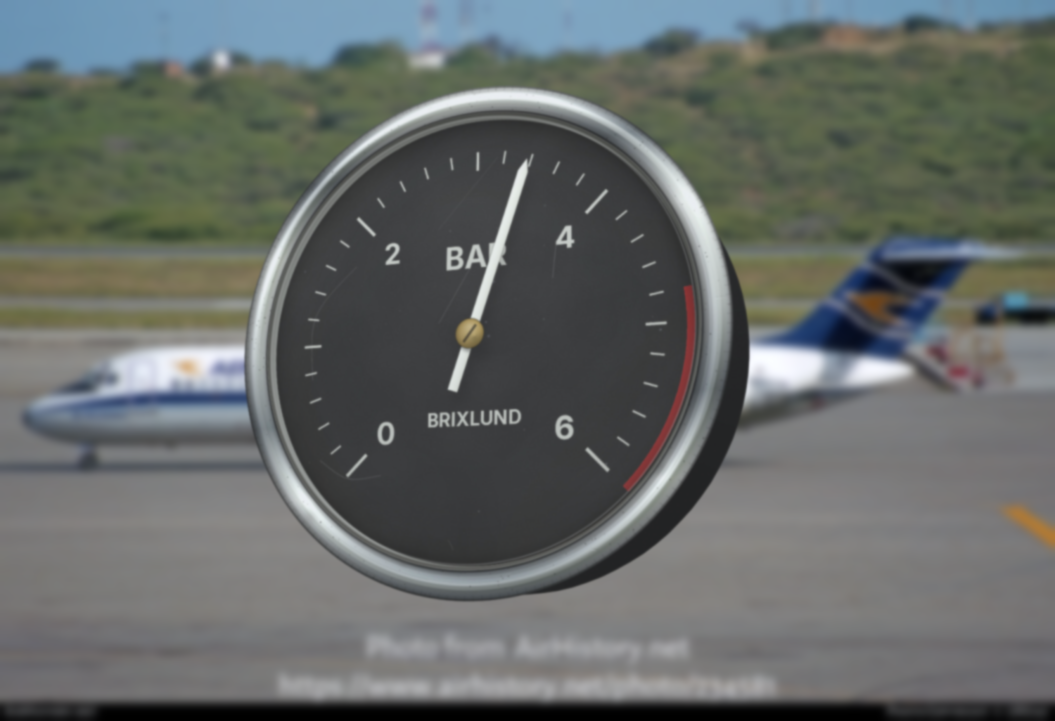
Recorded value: 3.4; bar
